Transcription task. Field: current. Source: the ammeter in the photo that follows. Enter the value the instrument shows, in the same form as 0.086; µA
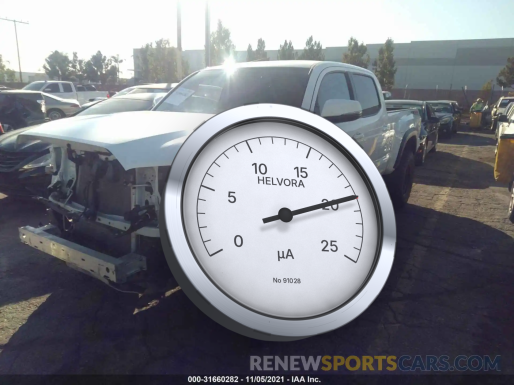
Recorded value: 20; µA
